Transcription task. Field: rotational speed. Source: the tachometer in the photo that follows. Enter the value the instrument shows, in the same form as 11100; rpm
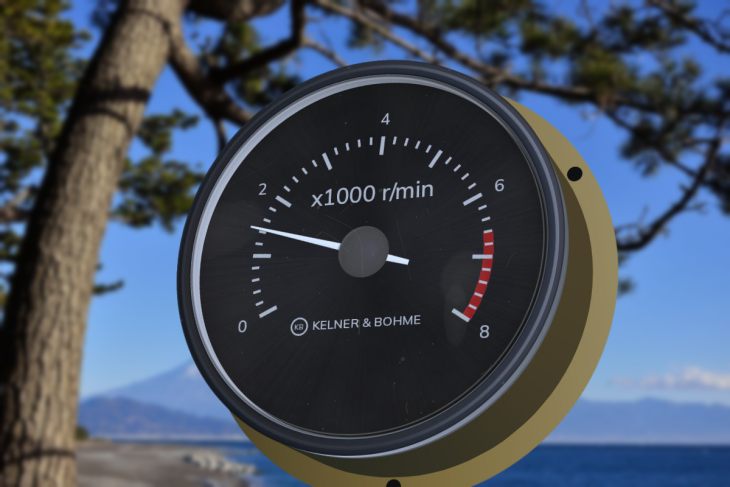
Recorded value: 1400; rpm
